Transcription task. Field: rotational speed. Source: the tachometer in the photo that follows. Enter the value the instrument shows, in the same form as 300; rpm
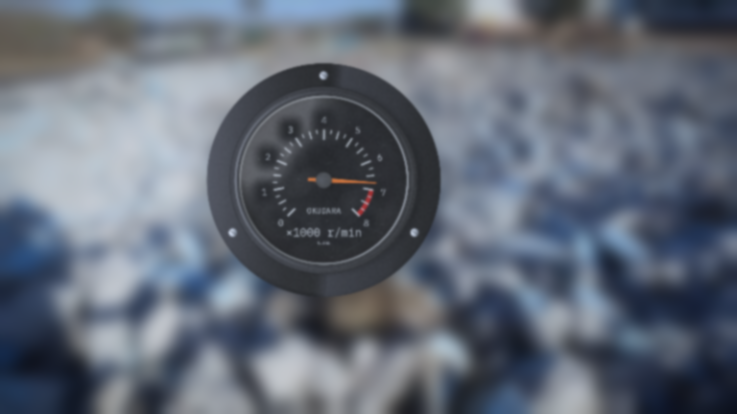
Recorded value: 6750; rpm
